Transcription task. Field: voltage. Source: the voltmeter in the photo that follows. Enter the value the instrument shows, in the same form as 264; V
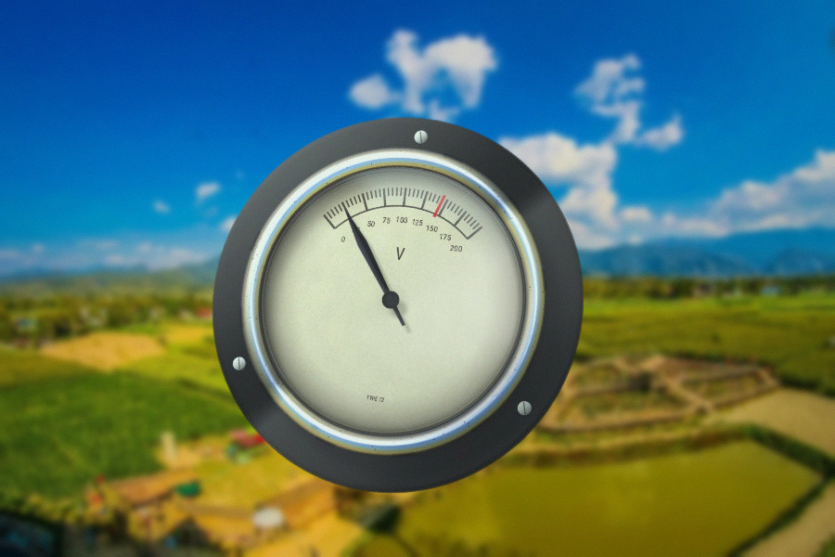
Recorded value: 25; V
